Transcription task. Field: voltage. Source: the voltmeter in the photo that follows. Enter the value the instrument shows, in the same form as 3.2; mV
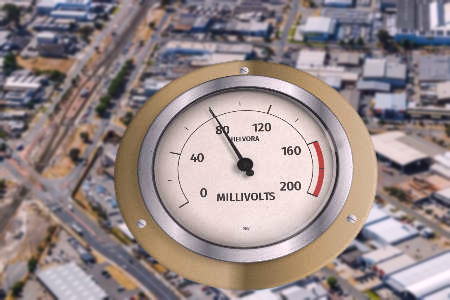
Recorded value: 80; mV
